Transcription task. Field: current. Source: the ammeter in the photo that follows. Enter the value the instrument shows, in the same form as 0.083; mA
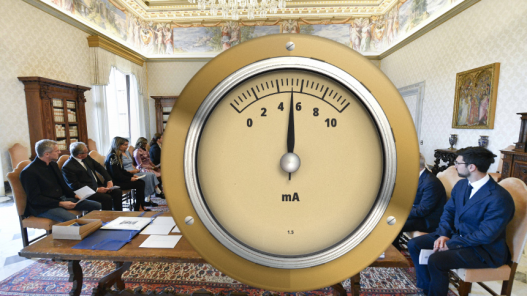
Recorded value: 5.2; mA
